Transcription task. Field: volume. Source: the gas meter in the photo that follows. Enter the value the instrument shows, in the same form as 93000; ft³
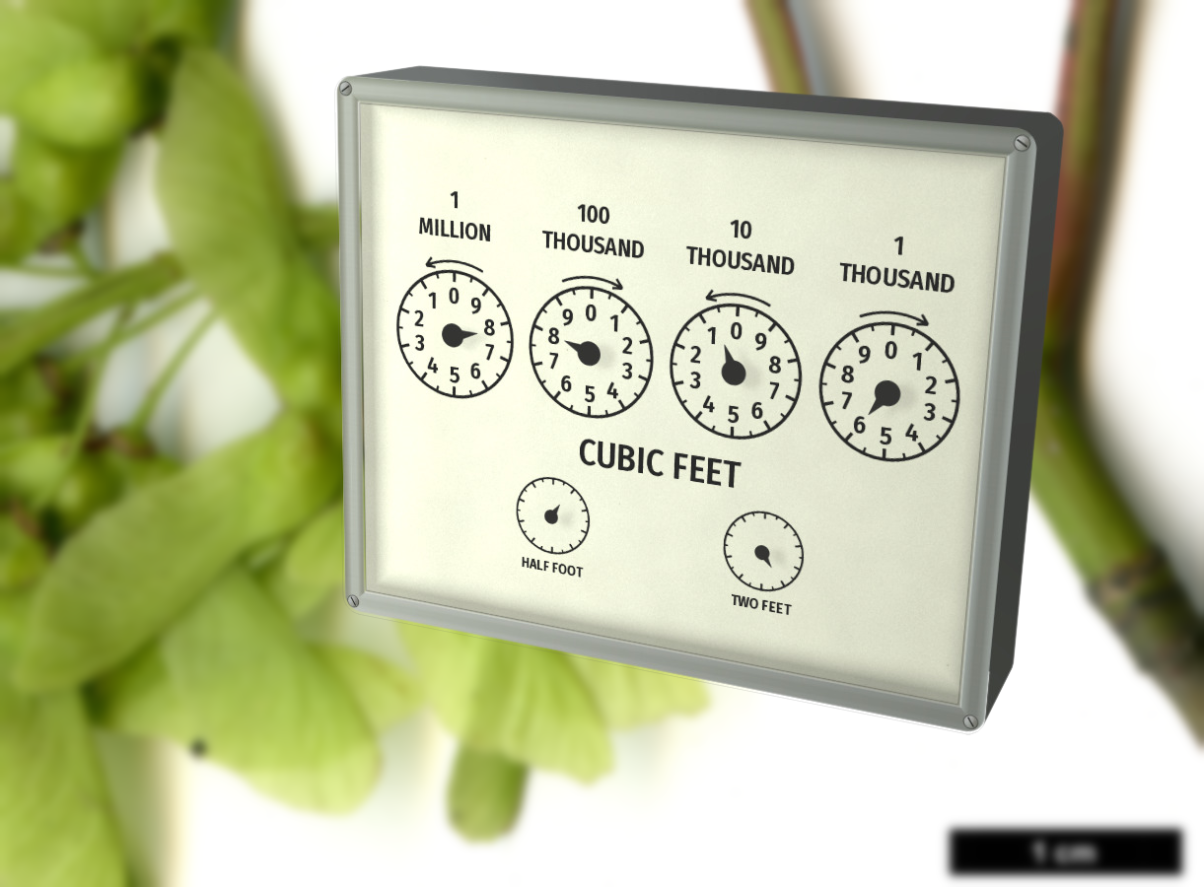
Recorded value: 780600; ft³
